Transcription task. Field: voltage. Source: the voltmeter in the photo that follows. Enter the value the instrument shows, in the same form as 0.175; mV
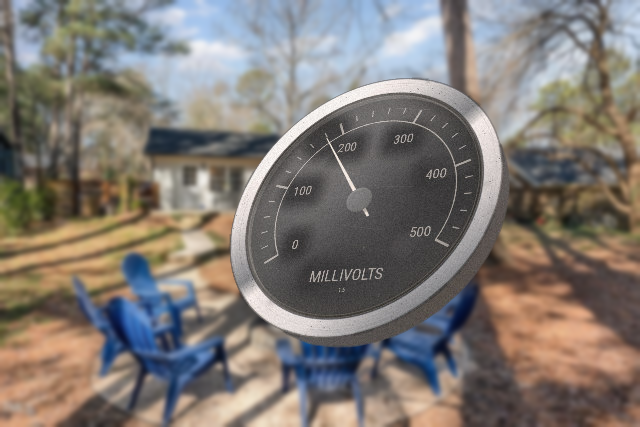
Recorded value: 180; mV
